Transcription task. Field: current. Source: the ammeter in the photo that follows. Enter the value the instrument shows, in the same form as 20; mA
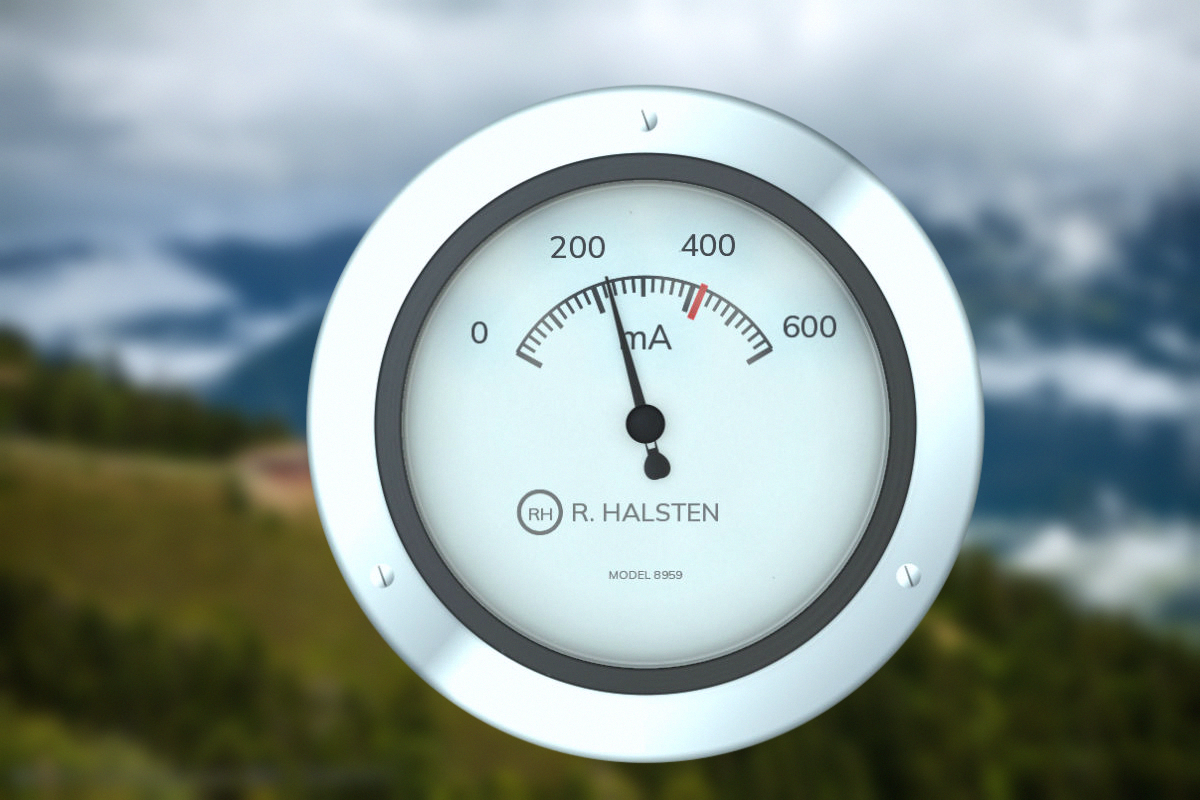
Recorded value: 230; mA
